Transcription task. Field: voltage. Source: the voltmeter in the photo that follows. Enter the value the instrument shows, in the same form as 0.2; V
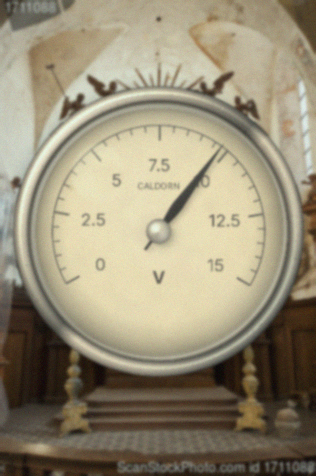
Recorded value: 9.75; V
